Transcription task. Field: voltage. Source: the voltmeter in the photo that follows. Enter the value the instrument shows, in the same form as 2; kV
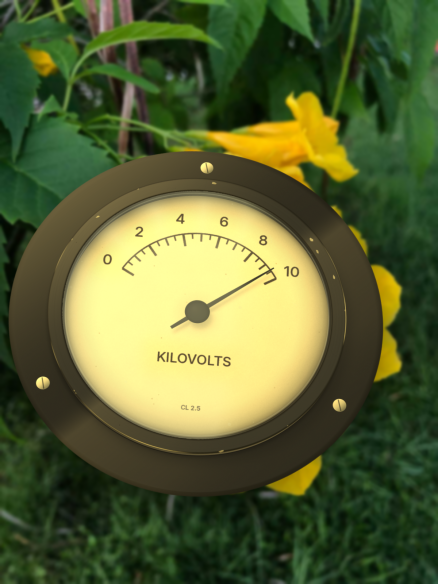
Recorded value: 9.5; kV
